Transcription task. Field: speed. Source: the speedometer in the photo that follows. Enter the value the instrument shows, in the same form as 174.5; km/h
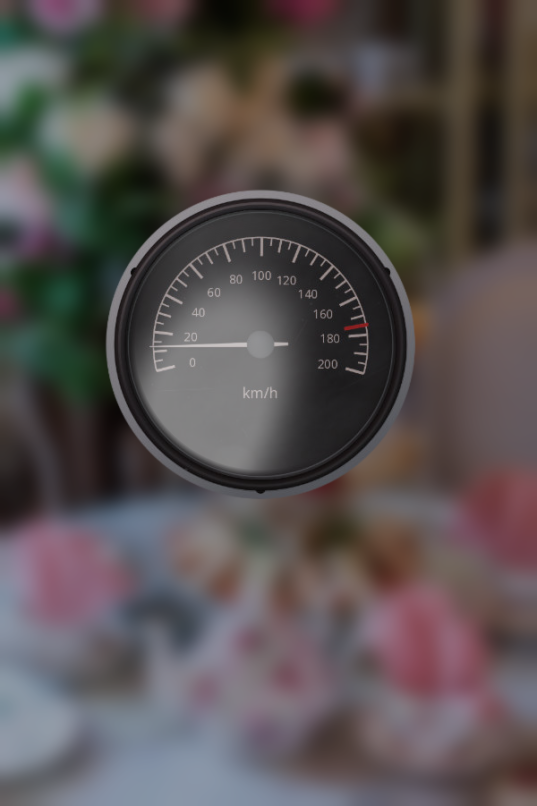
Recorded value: 12.5; km/h
